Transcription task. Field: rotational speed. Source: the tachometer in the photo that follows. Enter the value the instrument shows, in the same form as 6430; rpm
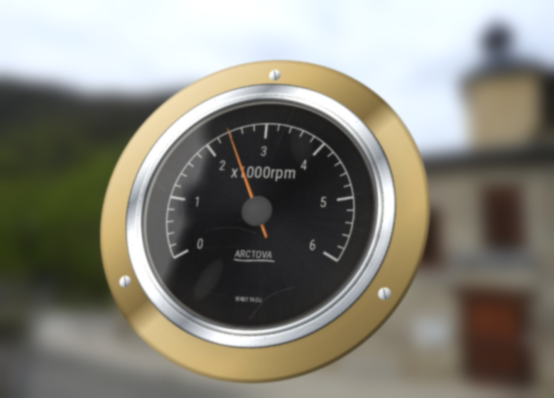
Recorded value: 2400; rpm
